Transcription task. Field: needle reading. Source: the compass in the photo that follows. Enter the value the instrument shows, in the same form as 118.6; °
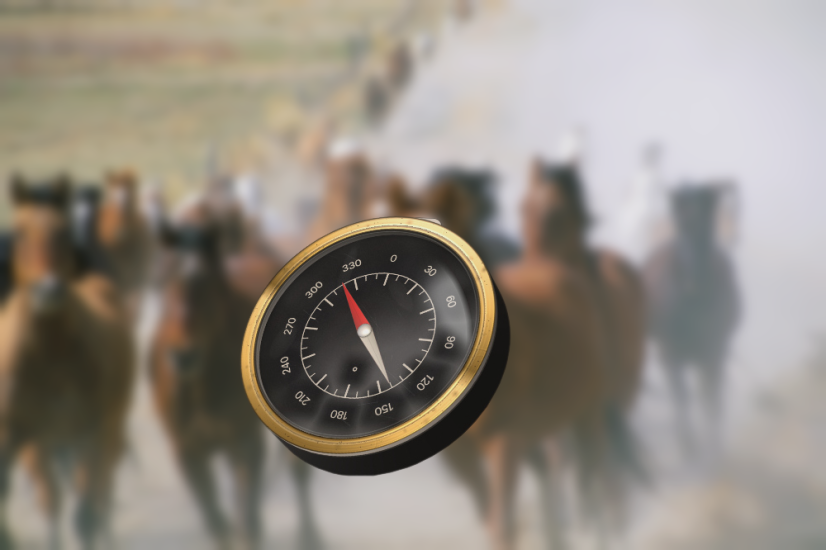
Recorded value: 320; °
